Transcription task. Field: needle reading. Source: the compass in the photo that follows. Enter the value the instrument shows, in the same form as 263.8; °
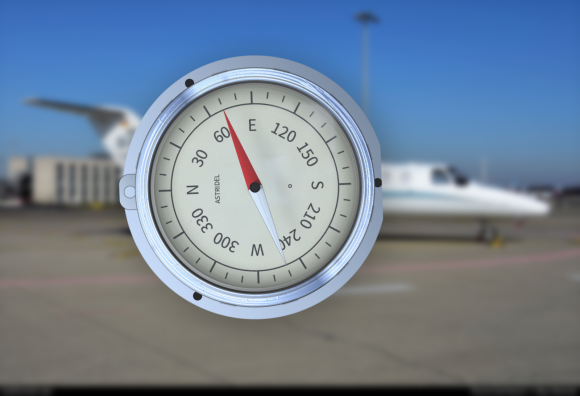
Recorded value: 70; °
